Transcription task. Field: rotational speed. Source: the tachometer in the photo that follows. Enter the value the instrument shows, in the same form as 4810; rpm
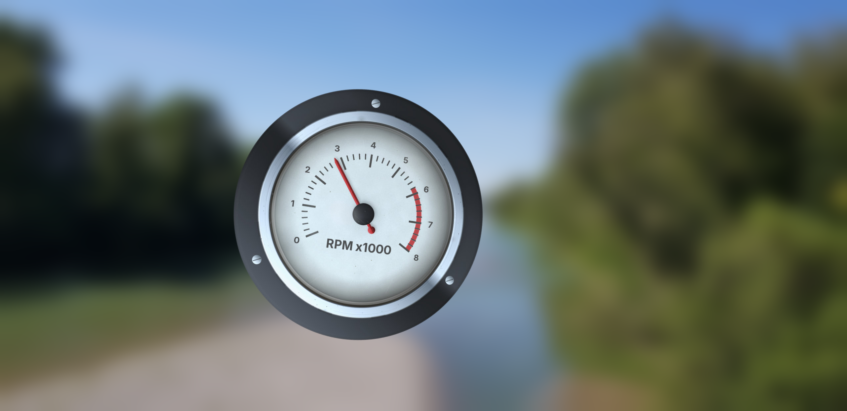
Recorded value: 2800; rpm
